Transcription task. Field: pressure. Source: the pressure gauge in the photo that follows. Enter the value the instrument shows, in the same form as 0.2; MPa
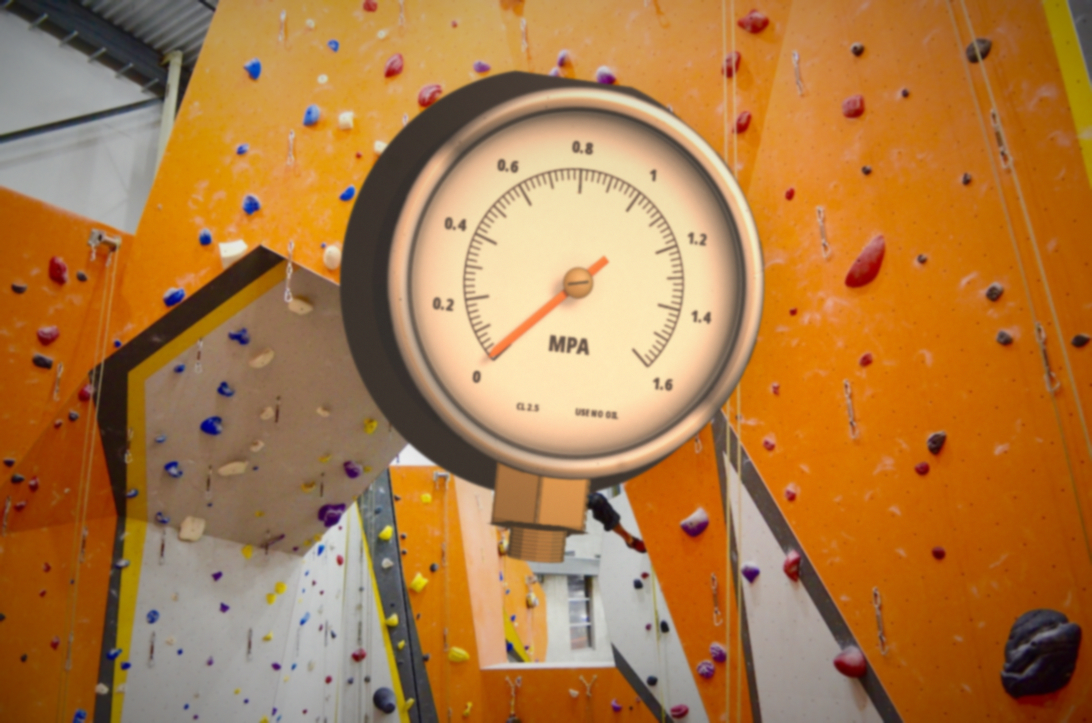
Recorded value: 0.02; MPa
